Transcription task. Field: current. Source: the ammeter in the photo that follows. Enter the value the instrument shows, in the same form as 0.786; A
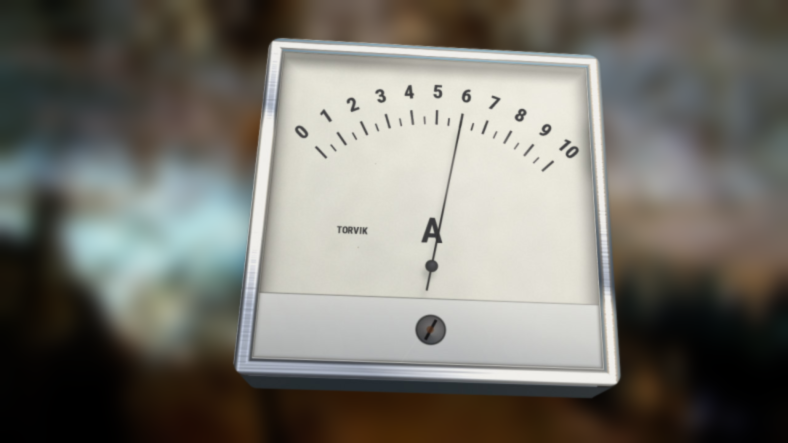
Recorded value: 6; A
